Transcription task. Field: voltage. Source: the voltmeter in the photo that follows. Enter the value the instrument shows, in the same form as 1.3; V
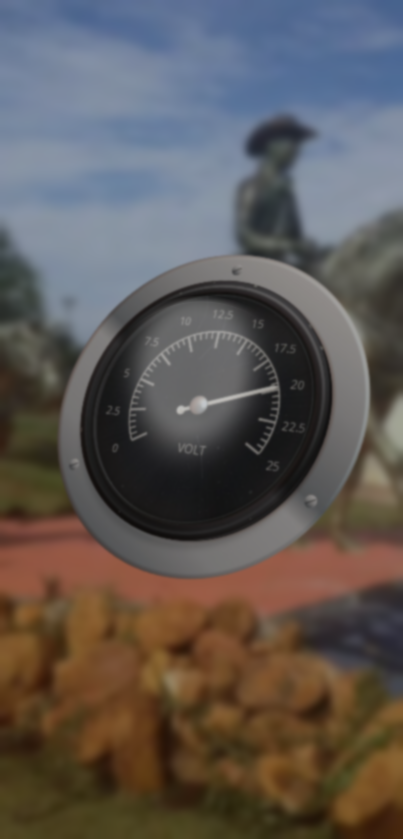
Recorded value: 20; V
